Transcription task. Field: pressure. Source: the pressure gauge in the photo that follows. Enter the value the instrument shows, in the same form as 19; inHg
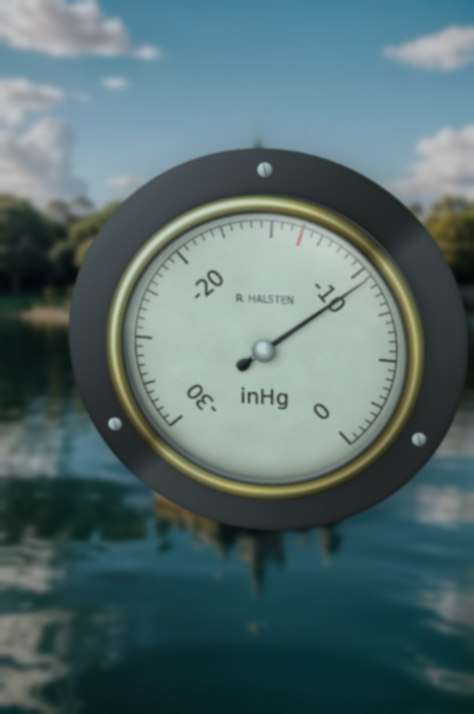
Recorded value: -9.5; inHg
